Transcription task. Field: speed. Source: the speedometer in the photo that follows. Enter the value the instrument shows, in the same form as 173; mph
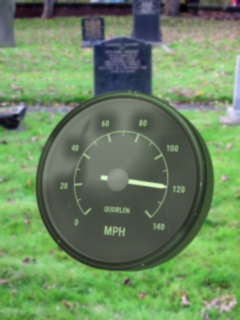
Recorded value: 120; mph
